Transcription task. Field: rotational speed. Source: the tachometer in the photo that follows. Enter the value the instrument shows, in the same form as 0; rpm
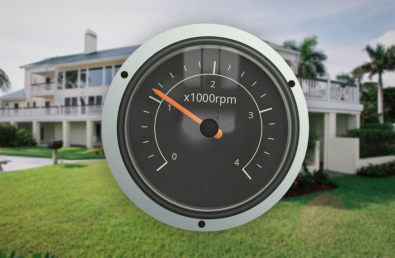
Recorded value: 1100; rpm
